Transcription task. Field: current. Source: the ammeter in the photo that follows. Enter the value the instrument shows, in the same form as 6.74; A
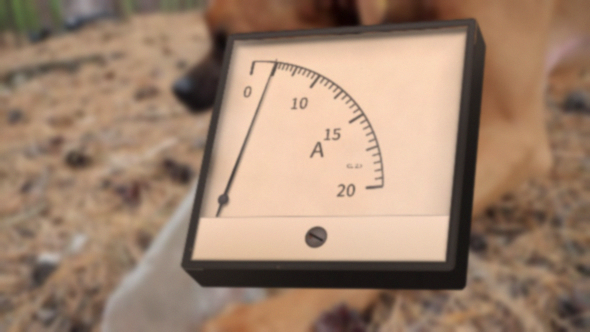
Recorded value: 5; A
